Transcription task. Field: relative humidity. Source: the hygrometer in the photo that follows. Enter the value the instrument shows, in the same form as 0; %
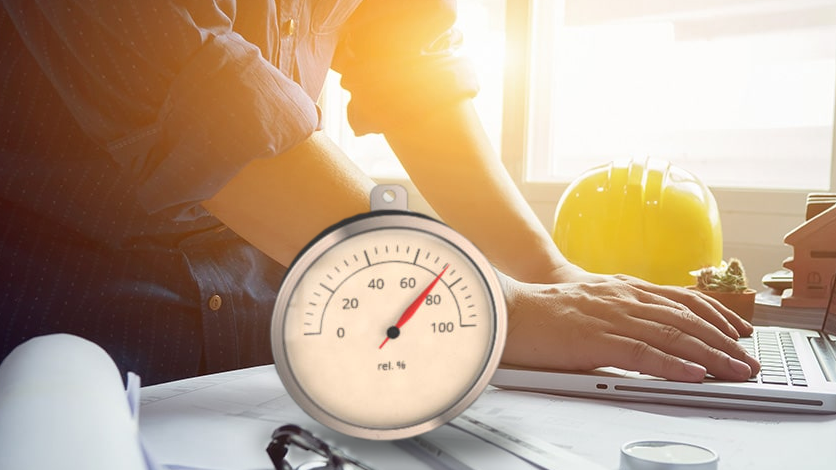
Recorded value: 72; %
